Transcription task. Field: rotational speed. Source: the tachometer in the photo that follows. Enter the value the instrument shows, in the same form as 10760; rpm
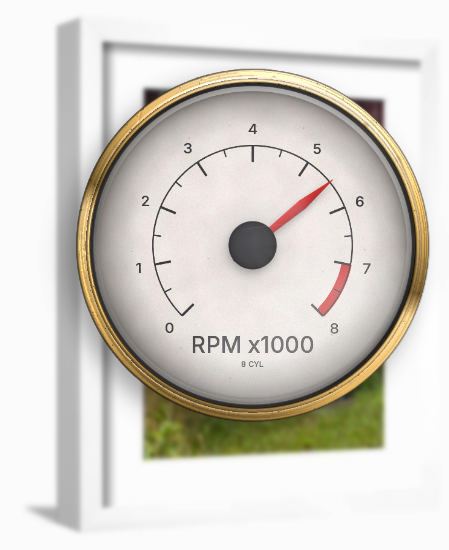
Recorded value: 5500; rpm
